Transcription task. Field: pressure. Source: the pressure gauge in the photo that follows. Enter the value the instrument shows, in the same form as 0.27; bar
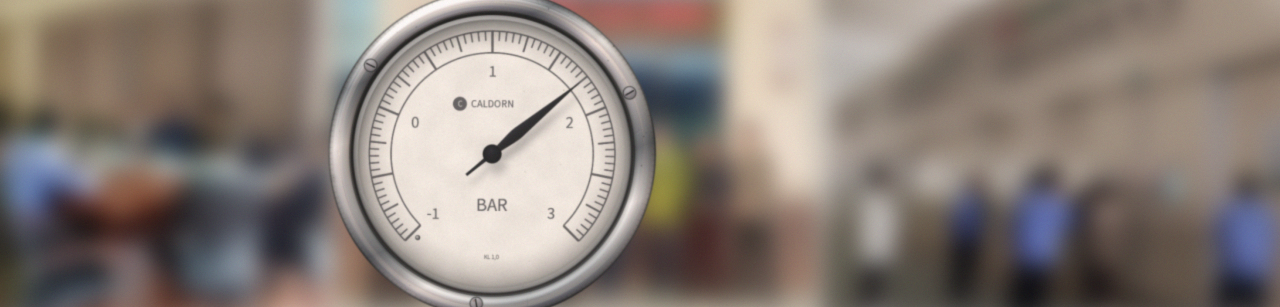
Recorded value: 1.75; bar
